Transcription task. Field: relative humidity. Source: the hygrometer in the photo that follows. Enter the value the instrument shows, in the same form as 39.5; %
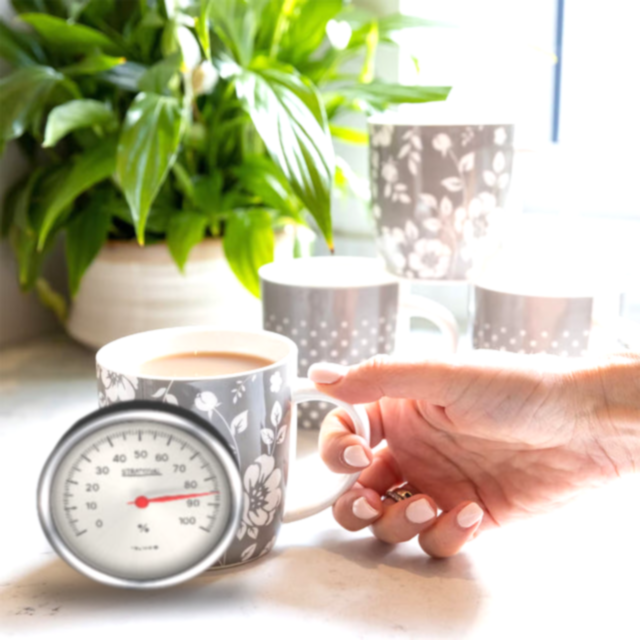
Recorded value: 85; %
